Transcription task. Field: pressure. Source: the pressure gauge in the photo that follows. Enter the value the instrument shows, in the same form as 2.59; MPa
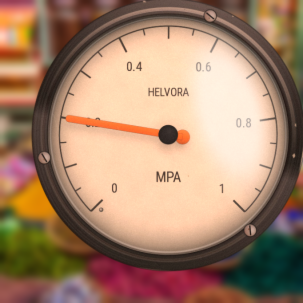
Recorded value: 0.2; MPa
